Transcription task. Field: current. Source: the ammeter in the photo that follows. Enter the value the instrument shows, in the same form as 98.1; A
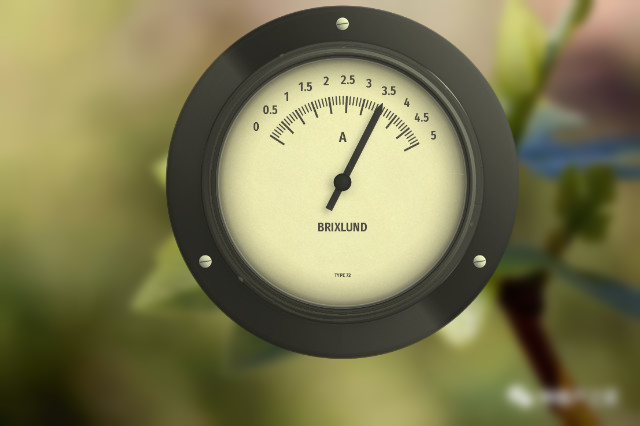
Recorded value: 3.5; A
